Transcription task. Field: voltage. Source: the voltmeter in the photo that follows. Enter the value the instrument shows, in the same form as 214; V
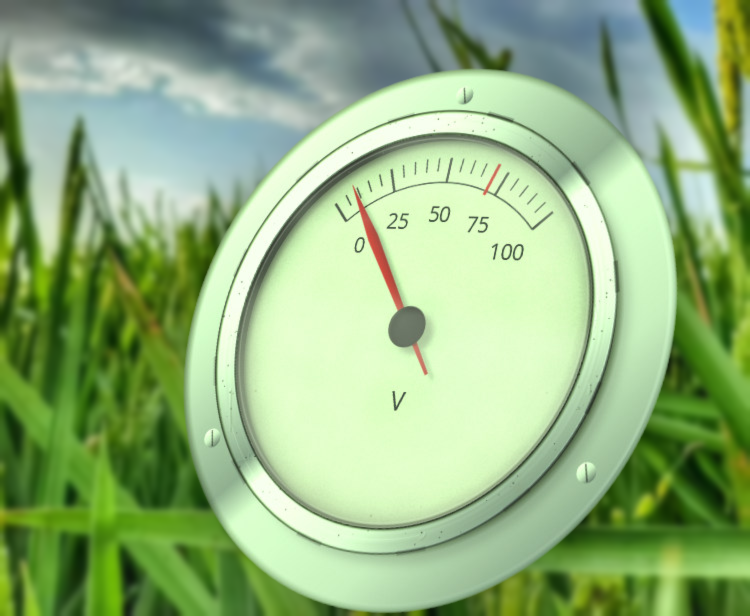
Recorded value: 10; V
